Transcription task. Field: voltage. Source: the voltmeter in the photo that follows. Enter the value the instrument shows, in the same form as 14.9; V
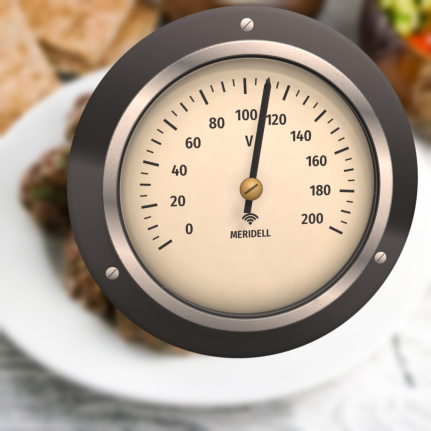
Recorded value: 110; V
